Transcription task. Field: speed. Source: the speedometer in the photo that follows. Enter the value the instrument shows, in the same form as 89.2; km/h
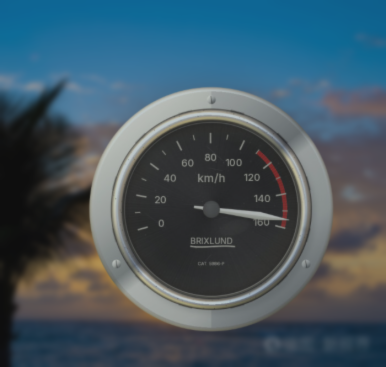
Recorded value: 155; km/h
